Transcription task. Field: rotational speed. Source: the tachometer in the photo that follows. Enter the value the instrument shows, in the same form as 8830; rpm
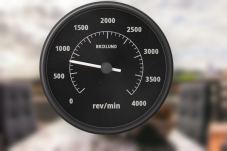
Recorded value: 800; rpm
